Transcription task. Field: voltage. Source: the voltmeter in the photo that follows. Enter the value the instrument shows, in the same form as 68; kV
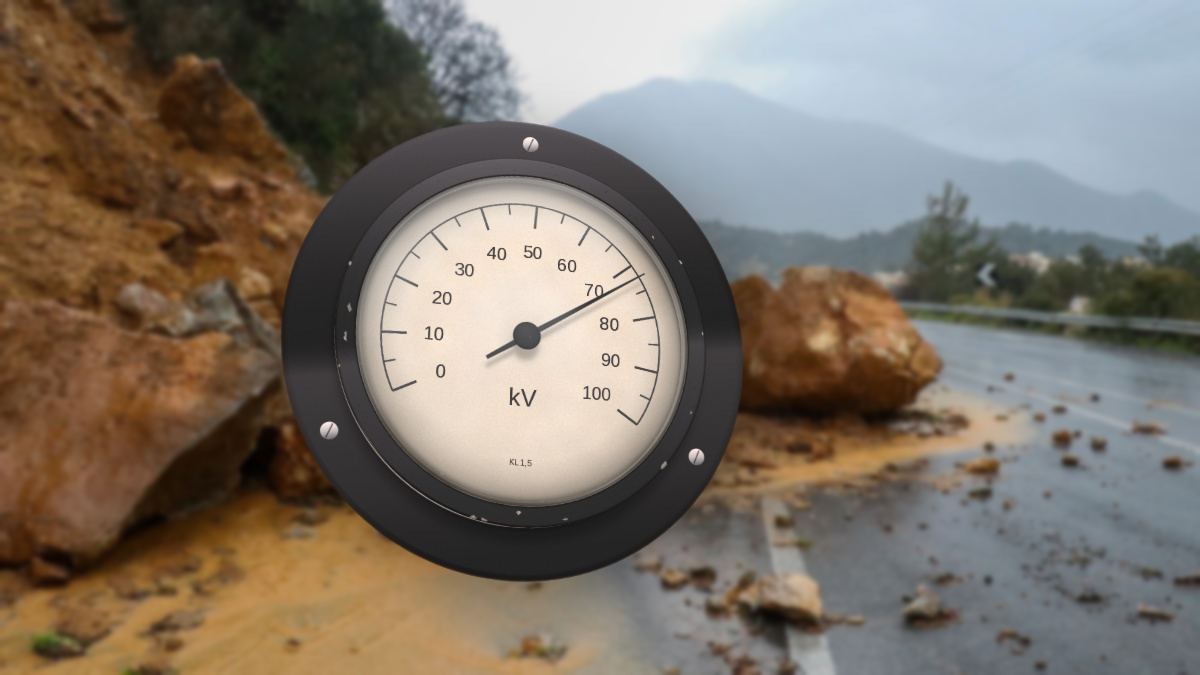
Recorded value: 72.5; kV
